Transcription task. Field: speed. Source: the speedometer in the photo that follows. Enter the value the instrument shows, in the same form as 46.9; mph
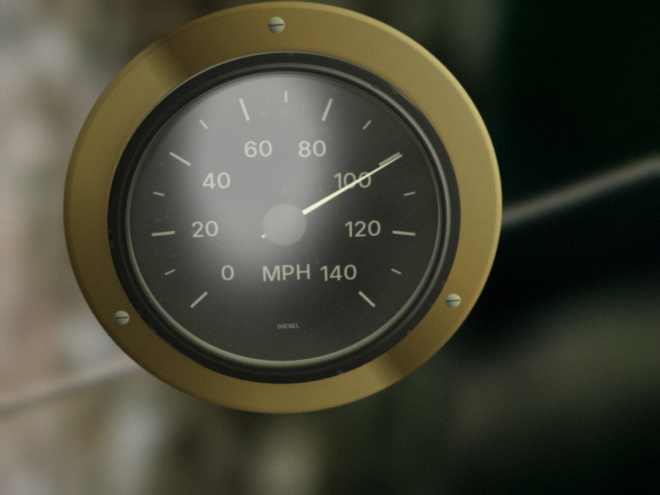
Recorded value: 100; mph
